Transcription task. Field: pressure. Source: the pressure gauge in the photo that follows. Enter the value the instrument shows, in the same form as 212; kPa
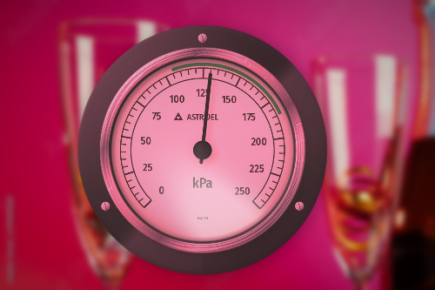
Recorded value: 130; kPa
